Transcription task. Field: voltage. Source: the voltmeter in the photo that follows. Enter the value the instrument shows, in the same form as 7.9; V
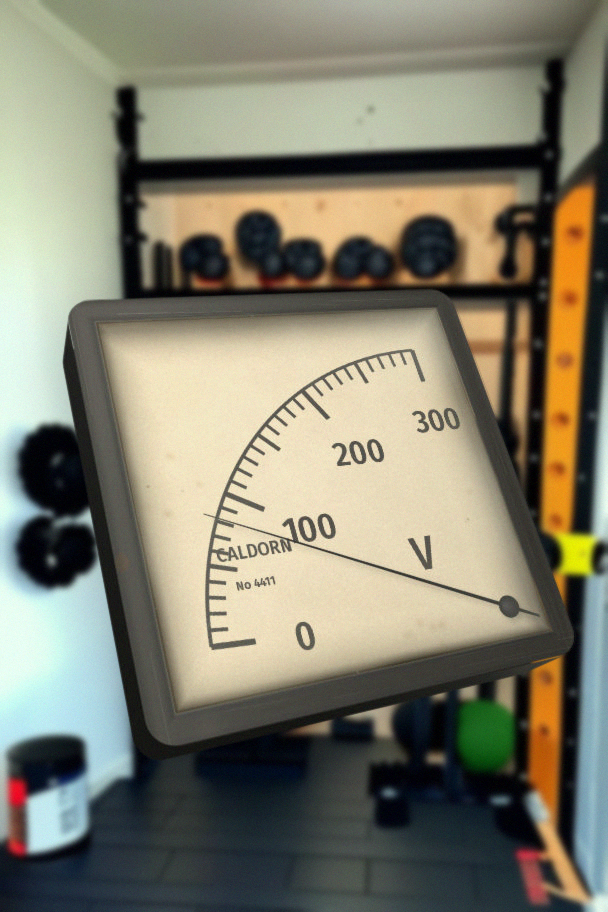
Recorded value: 80; V
